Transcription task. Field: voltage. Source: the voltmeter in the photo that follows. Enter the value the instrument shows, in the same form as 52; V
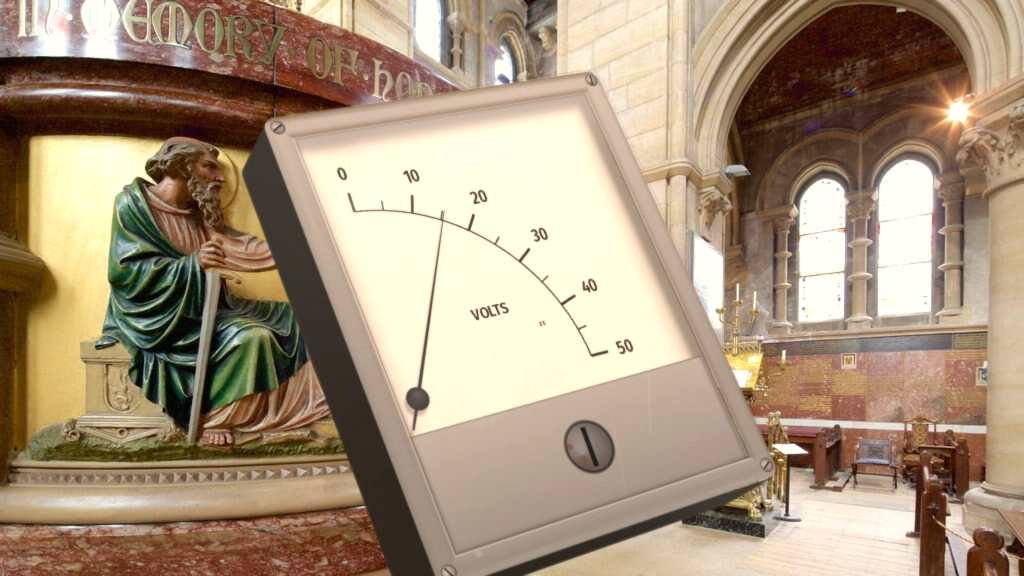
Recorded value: 15; V
